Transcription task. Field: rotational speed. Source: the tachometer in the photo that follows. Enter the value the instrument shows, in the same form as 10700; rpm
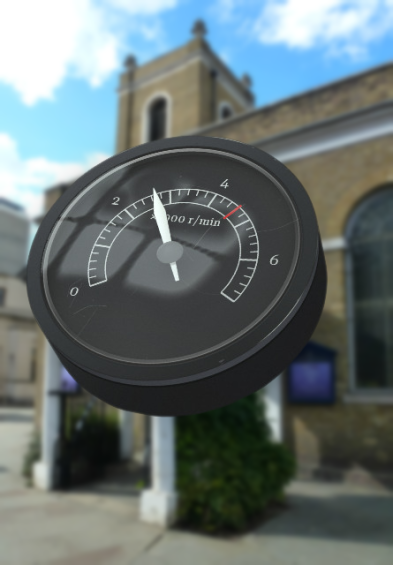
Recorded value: 2700; rpm
